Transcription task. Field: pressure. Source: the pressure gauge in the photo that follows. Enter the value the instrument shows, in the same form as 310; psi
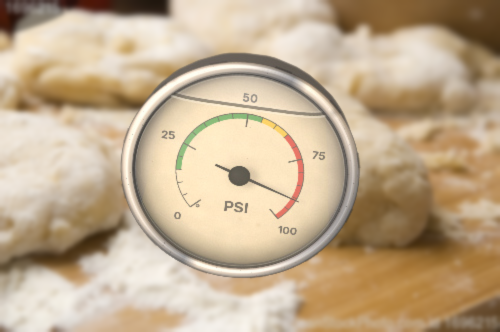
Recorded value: 90; psi
